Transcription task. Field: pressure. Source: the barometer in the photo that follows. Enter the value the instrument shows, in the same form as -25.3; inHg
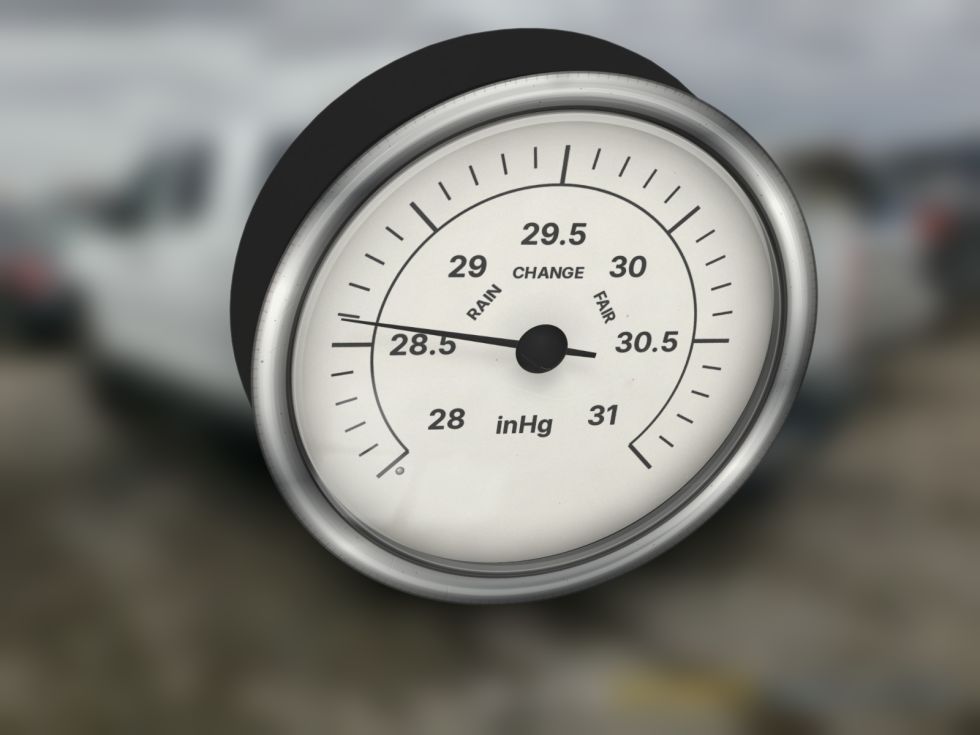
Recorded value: 28.6; inHg
